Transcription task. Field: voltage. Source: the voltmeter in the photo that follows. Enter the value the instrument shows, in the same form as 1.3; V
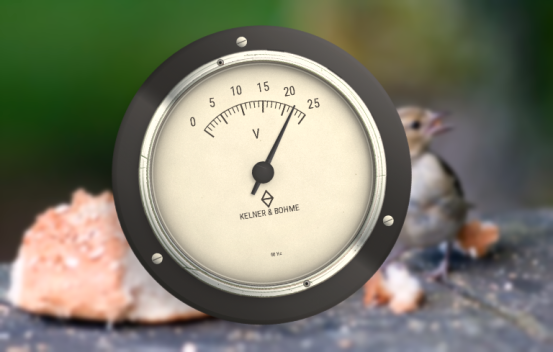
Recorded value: 22; V
